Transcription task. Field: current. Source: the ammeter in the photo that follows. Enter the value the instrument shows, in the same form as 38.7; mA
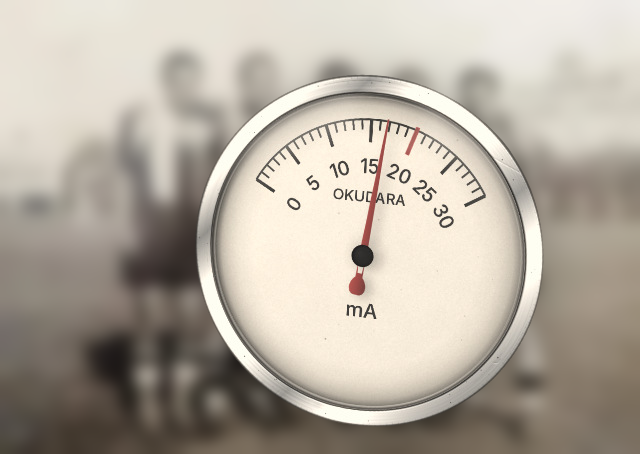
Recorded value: 17; mA
